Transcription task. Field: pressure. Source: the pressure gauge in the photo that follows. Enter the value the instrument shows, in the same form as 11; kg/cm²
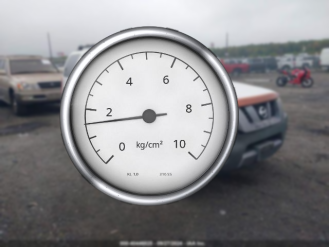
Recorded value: 1.5; kg/cm²
